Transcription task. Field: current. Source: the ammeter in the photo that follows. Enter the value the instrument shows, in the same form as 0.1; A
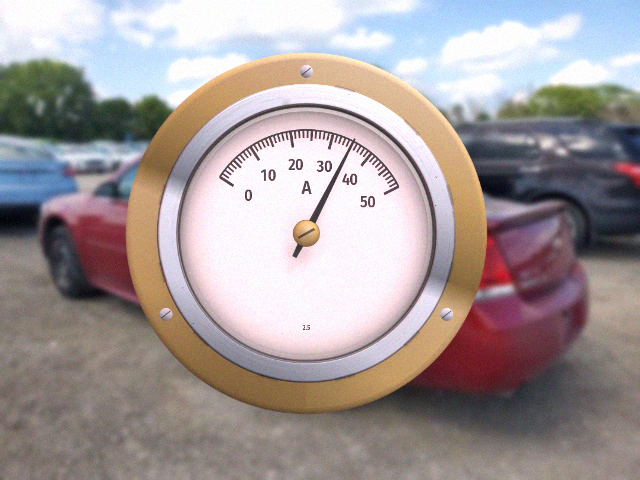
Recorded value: 35; A
